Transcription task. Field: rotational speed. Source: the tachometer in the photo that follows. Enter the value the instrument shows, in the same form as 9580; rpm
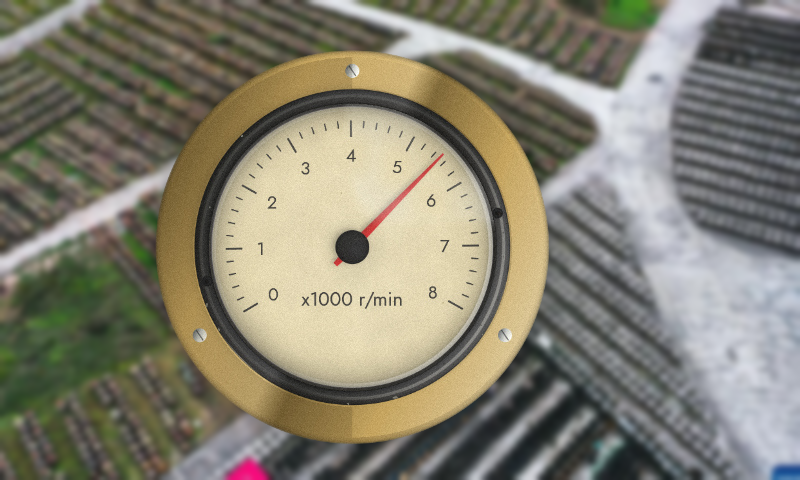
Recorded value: 5500; rpm
